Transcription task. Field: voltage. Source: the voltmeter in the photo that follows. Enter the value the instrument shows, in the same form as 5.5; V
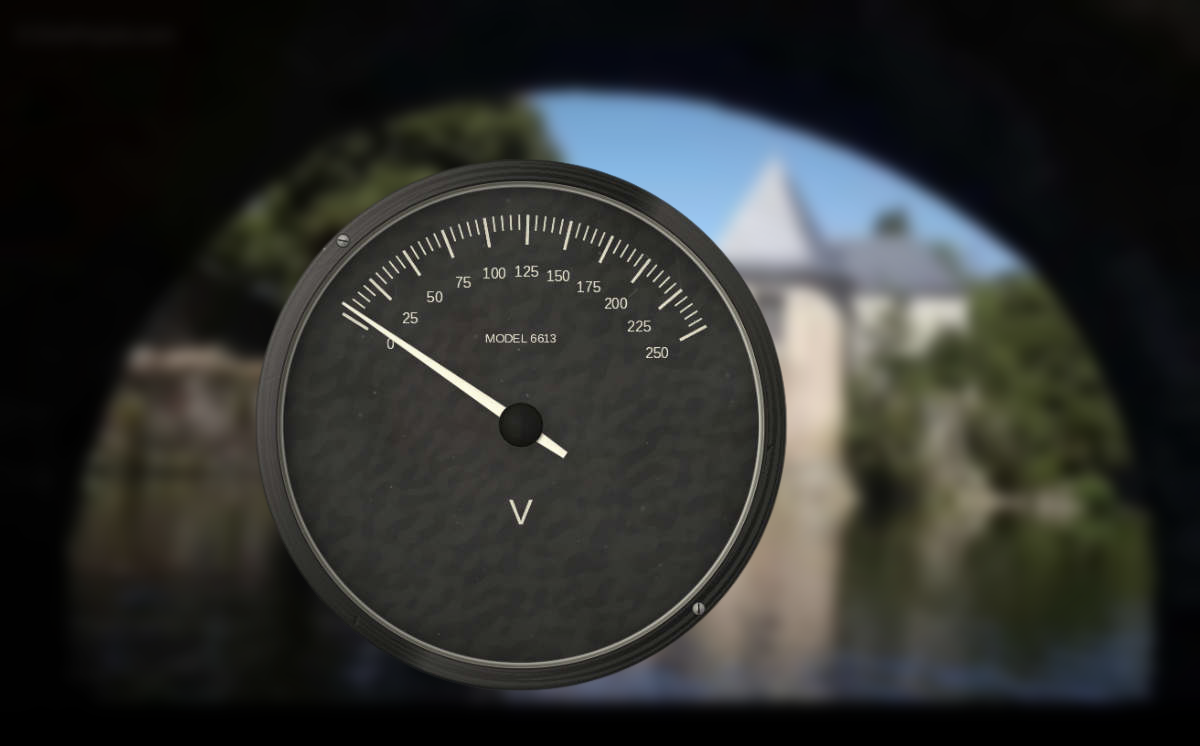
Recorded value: 5; V
